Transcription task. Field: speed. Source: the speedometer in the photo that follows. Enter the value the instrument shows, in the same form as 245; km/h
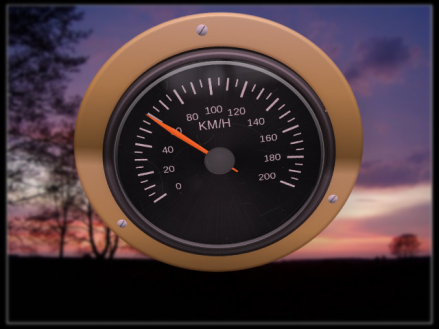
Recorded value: 60; km/h
